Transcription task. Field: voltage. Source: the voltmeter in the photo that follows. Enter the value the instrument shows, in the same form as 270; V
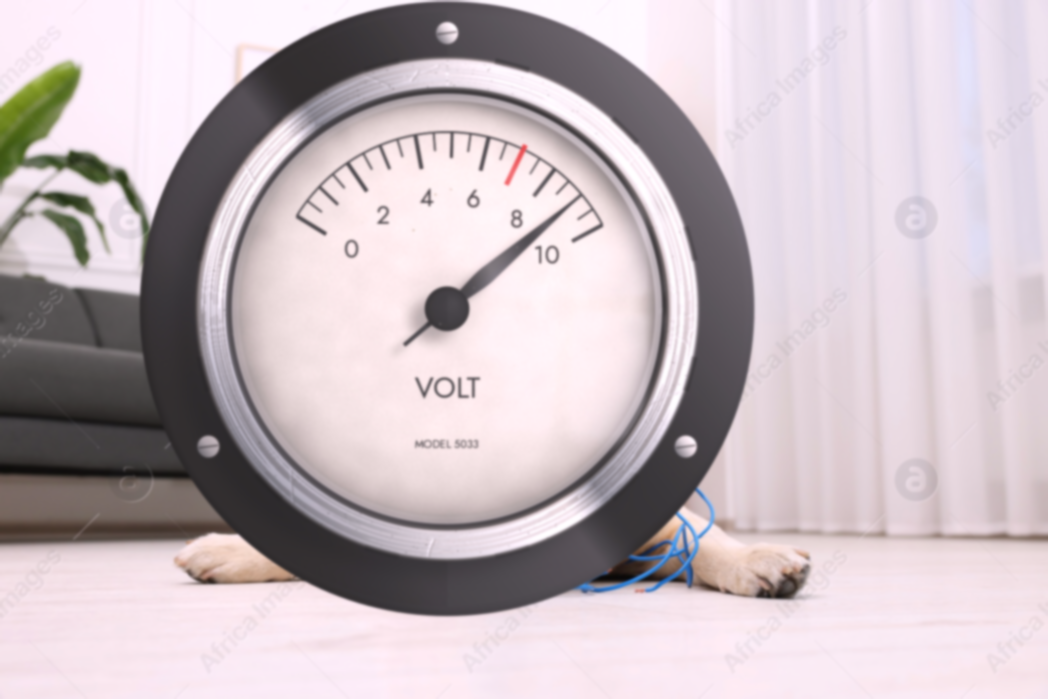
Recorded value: 9; V
